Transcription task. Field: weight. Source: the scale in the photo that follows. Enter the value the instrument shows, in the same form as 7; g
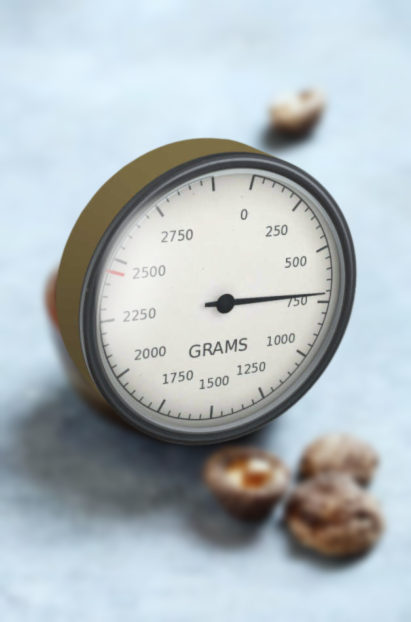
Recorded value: 700; g
